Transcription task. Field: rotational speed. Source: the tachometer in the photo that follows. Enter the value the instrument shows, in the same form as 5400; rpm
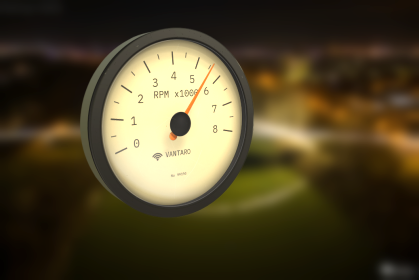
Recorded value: 5500; rpm
